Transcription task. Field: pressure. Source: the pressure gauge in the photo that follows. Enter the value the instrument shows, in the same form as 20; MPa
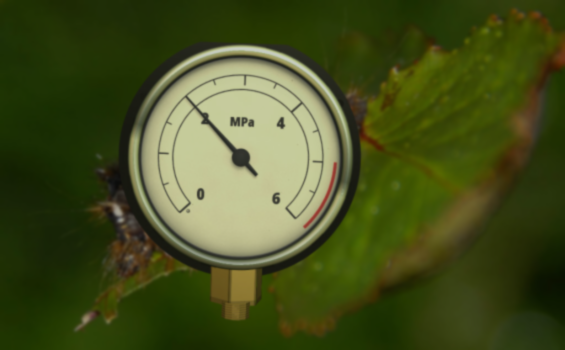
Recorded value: 2; MPa
